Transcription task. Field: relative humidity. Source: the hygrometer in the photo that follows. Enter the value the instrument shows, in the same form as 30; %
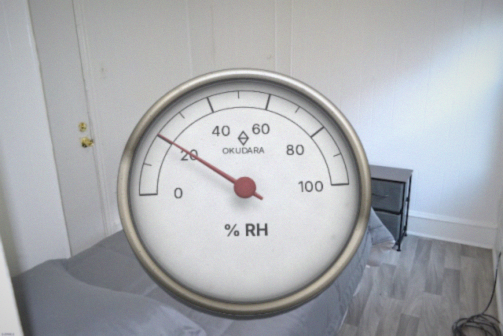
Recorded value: 20; %
